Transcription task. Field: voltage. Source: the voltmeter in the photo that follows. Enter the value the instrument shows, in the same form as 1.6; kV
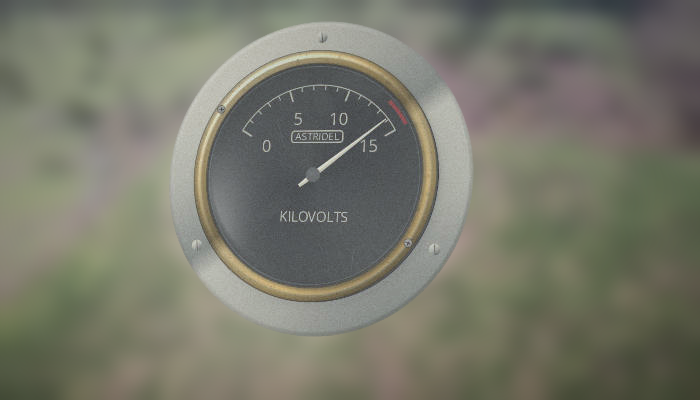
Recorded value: 14; kV
